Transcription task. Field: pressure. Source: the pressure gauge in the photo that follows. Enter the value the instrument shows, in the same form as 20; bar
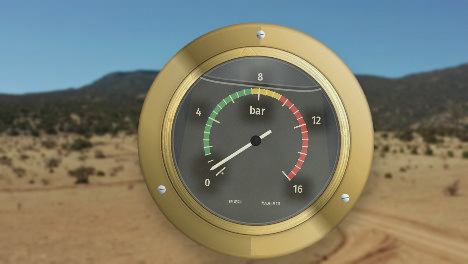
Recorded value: 0.5; bar
